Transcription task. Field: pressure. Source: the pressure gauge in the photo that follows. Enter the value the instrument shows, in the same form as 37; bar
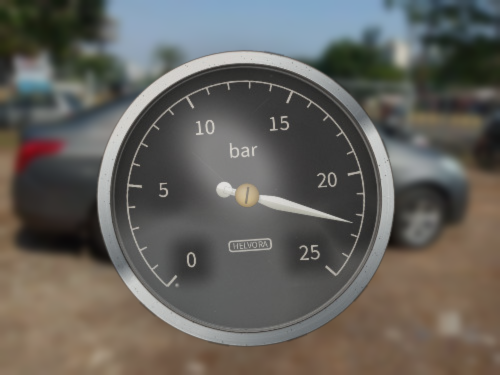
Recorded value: 22.5; bar
